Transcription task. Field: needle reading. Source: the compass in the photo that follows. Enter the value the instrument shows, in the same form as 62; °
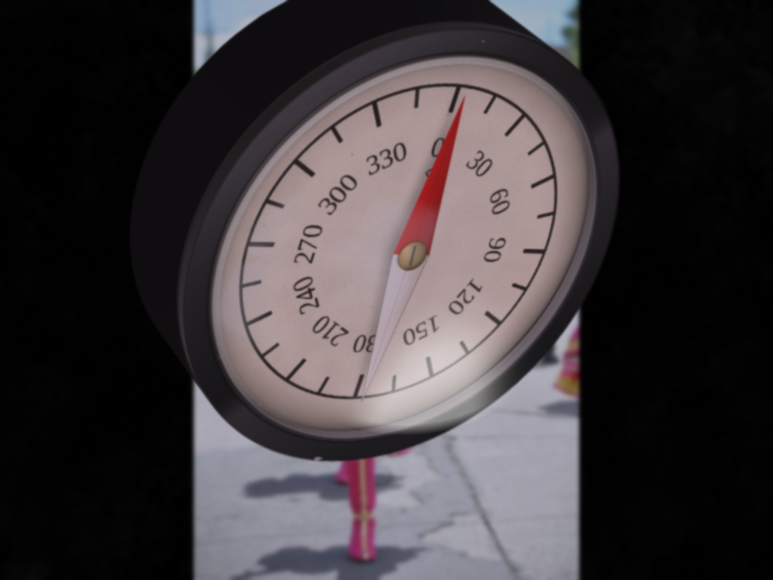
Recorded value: 0; °
